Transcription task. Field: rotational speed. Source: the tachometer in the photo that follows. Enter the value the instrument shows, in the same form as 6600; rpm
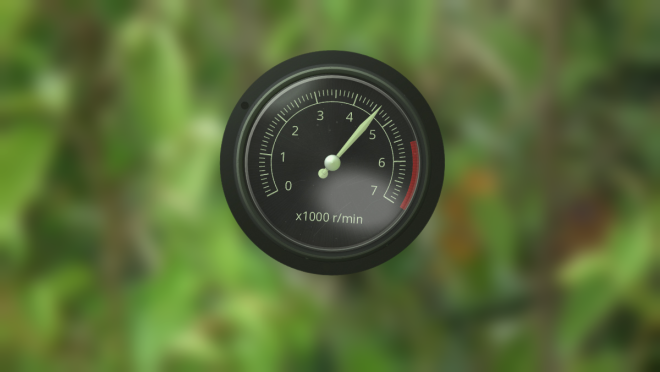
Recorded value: 4600; rpm
